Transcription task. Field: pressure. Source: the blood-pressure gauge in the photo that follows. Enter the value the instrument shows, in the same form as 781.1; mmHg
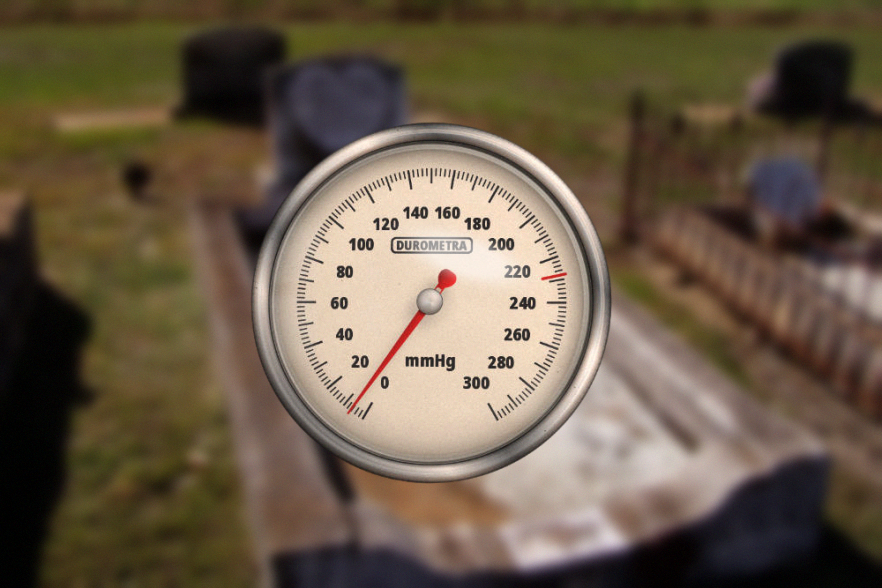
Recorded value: 6; mmHg
